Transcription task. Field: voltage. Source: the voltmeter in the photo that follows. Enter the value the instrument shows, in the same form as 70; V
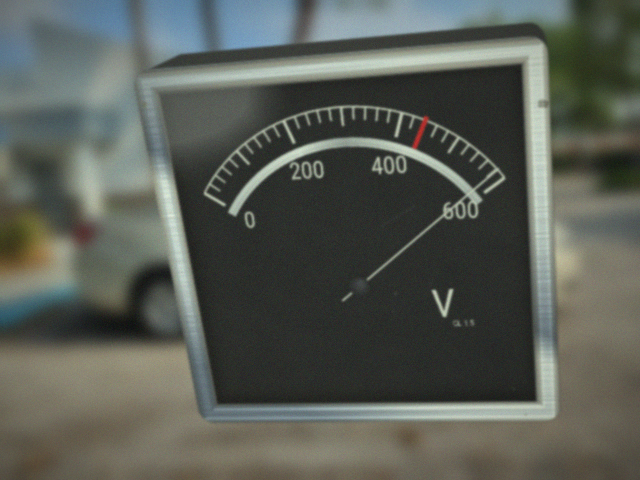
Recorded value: 580; V
